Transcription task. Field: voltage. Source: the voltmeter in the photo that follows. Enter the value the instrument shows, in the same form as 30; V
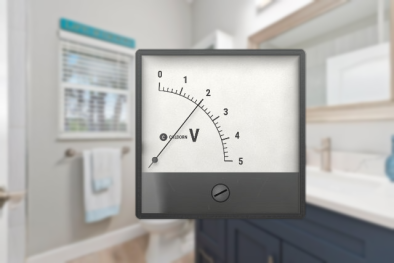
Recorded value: 2; V
